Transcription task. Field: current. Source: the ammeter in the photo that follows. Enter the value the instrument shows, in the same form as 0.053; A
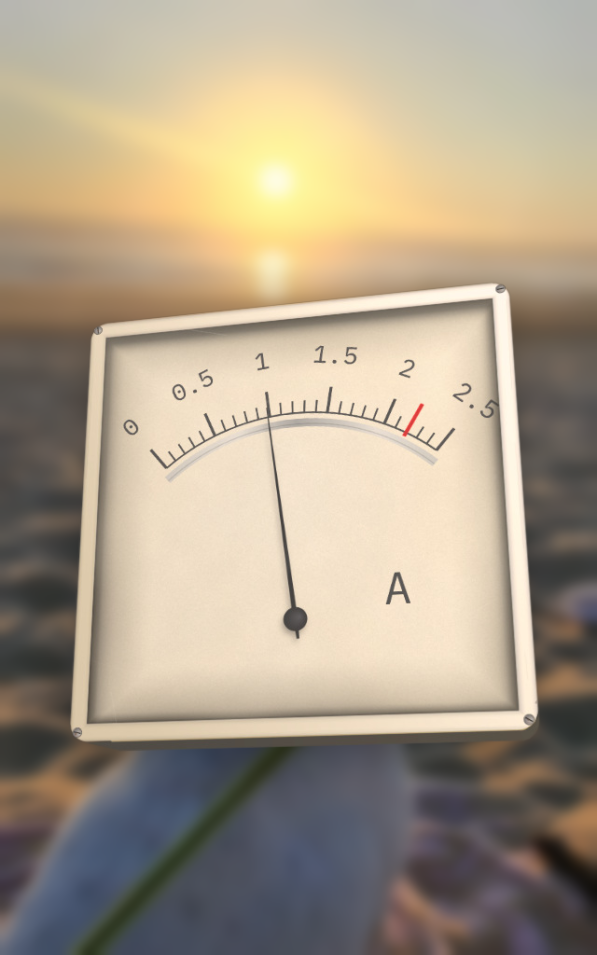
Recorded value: 1; A
